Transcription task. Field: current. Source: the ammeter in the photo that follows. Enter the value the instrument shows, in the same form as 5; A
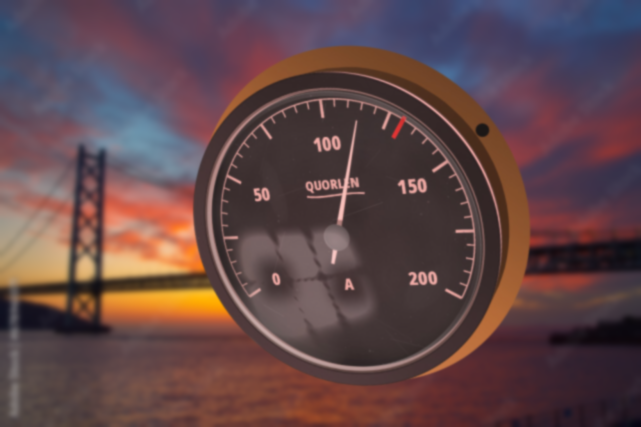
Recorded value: 115; A
